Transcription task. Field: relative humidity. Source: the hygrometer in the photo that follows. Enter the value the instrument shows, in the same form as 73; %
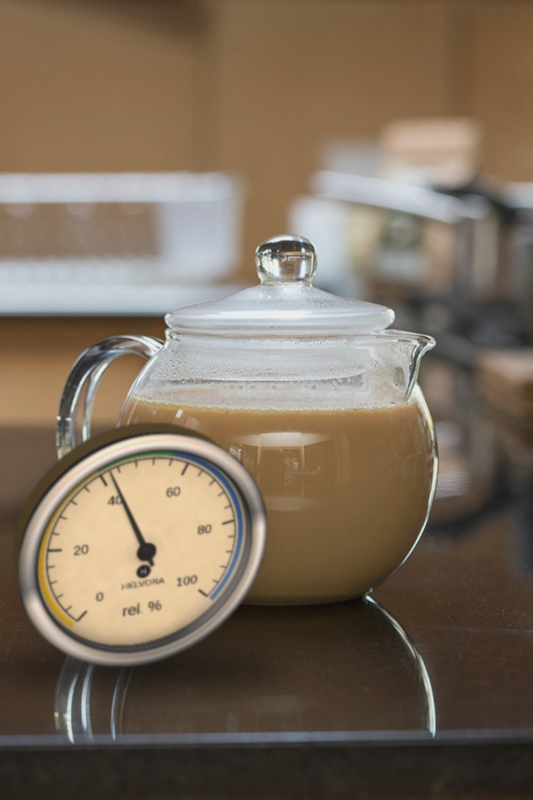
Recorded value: 42; %
